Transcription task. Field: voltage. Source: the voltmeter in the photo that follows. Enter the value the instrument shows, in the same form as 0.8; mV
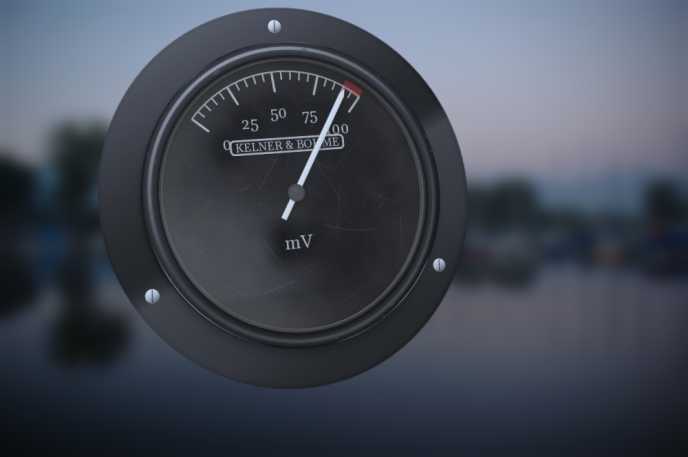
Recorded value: 90; mV
